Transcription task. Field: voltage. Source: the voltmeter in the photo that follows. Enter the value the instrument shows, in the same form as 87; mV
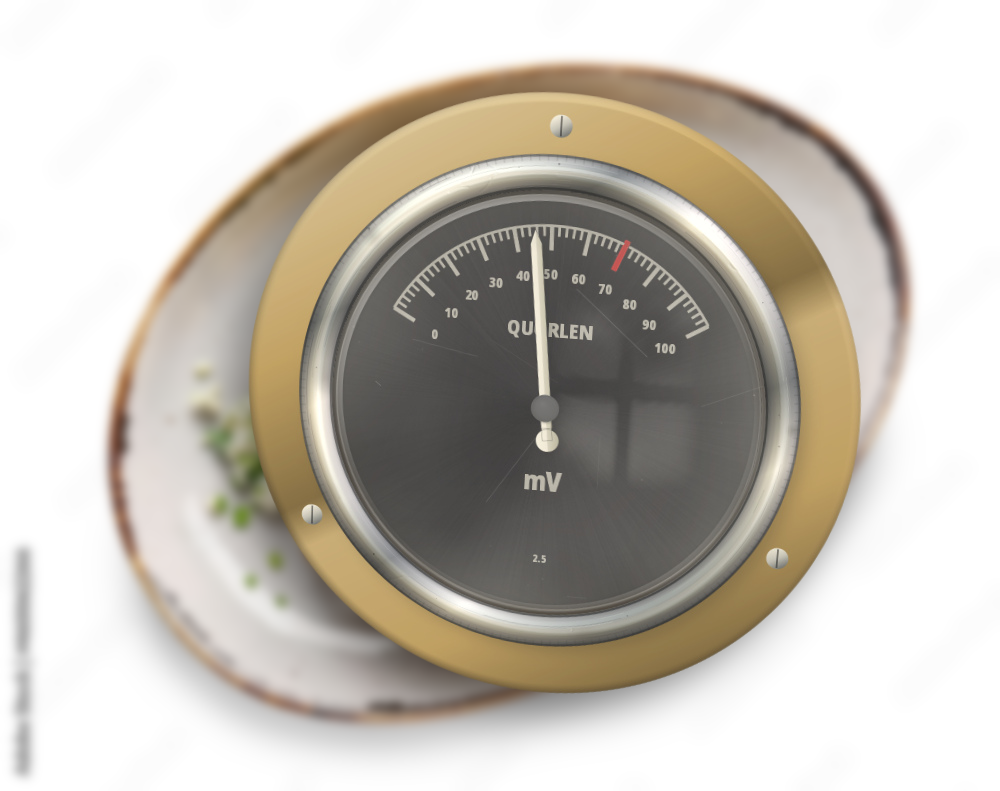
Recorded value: 46; mV
